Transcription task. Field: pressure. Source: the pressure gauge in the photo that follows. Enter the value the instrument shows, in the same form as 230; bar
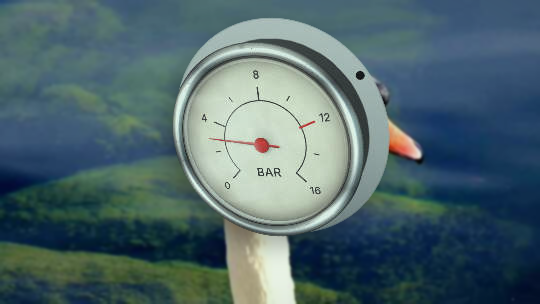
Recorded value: 3; bar
